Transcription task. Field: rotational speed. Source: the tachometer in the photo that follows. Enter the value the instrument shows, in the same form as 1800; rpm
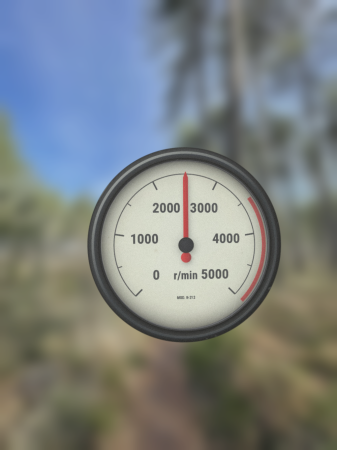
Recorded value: 2500; rpm
